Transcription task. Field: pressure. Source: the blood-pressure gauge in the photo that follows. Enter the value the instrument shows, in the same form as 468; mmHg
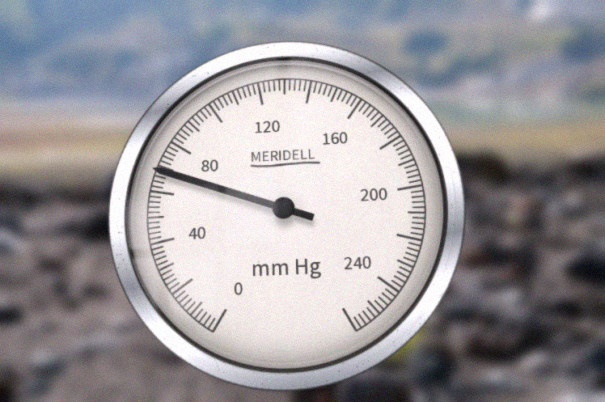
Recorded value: 68; mmHg
